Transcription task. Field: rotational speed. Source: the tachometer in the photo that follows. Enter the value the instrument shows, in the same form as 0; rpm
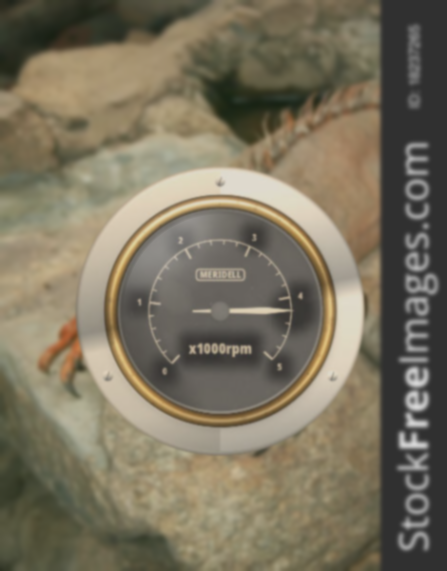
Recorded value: 4200; rpm
